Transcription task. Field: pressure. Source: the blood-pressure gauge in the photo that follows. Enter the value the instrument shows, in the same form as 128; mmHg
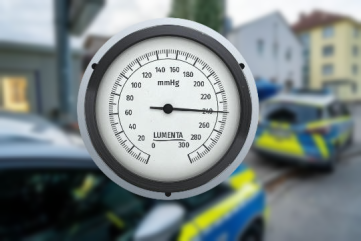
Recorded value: 240; mmHg
